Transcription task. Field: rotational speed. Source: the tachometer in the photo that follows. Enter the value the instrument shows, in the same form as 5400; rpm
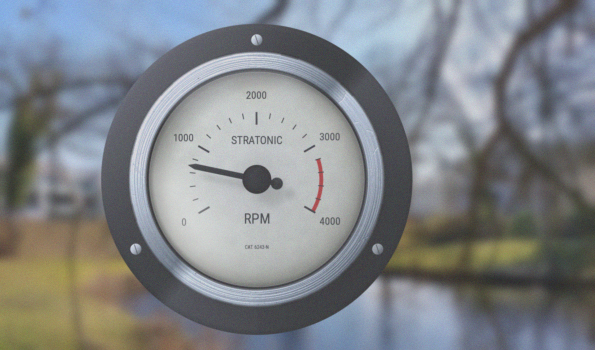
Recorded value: 700; rpm
